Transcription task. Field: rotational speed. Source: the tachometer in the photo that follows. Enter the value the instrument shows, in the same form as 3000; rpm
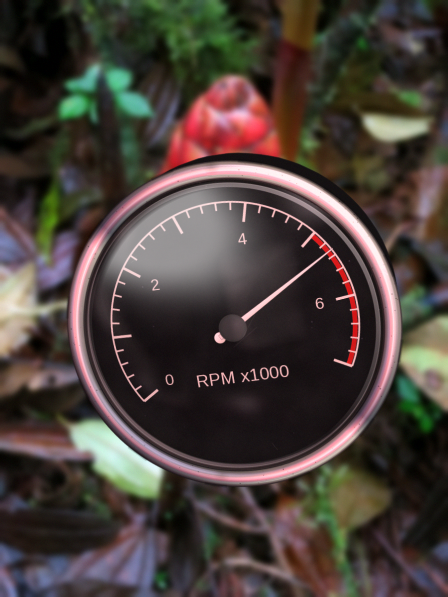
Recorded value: 5300; rpm
